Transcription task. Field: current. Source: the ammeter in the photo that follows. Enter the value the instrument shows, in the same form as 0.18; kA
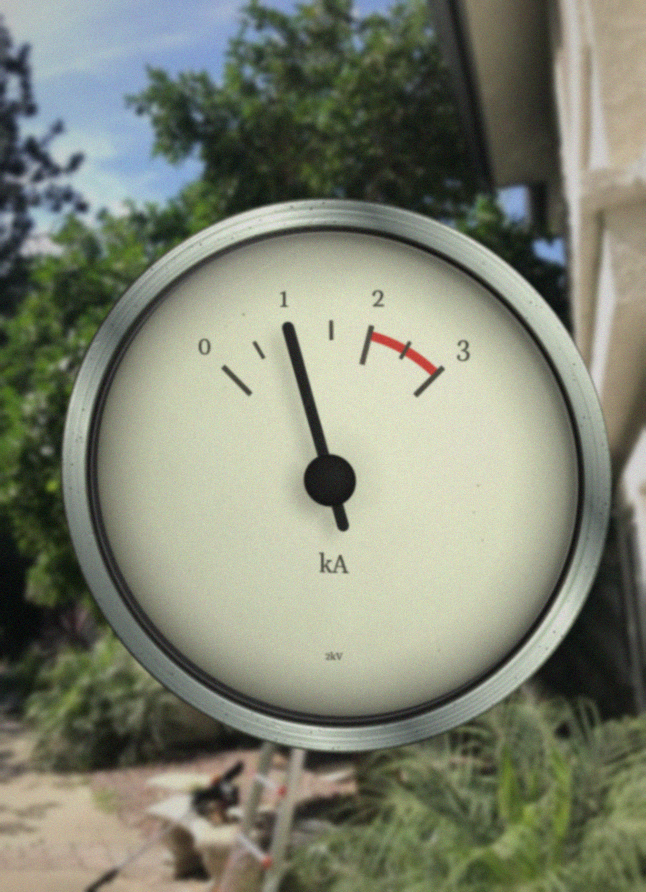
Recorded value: 1; kA
